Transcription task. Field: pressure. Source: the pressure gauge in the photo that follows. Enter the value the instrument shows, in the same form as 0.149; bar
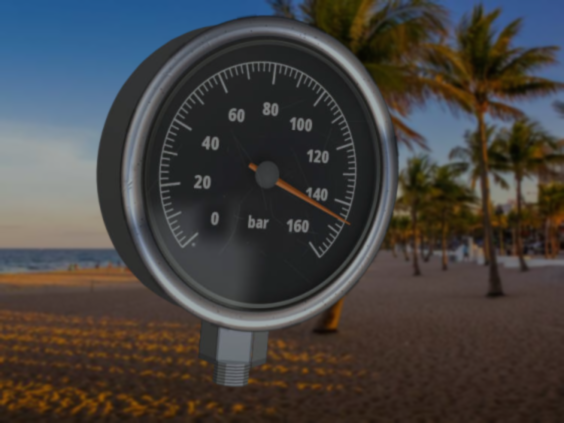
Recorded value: 146; bar
